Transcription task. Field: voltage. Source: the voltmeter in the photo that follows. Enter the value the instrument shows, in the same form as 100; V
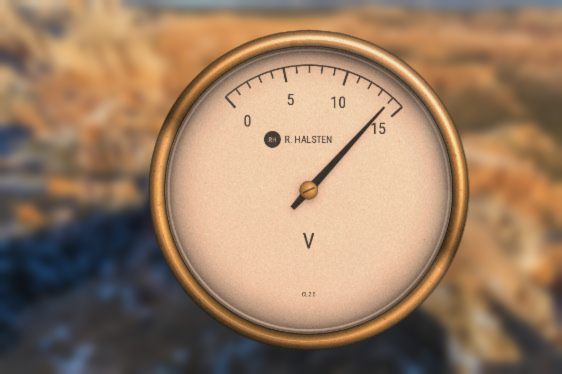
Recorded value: 14; V
